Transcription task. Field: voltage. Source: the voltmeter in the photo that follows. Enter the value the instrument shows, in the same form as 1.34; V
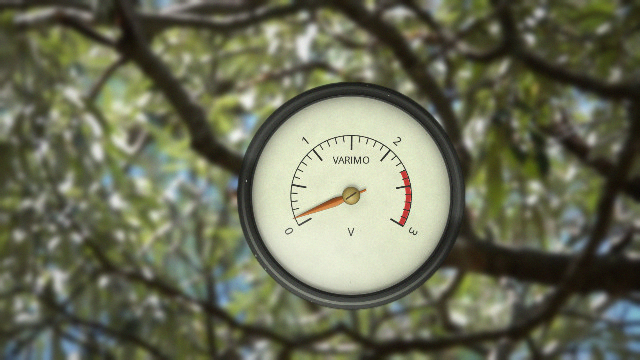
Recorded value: 0.1; V
